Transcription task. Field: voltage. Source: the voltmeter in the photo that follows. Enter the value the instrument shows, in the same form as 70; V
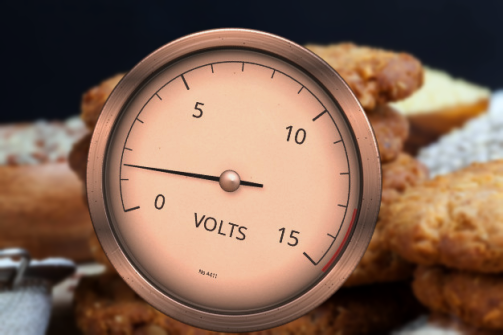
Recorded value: 1.5; V
